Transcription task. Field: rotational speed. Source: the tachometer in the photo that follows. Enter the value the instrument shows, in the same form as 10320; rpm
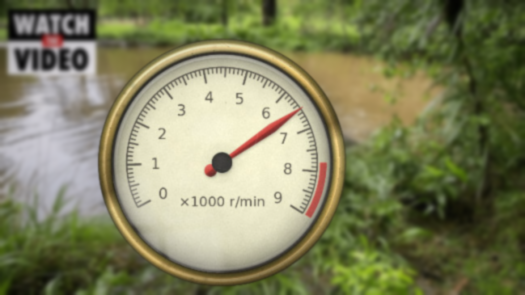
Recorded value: 6500; rpm
